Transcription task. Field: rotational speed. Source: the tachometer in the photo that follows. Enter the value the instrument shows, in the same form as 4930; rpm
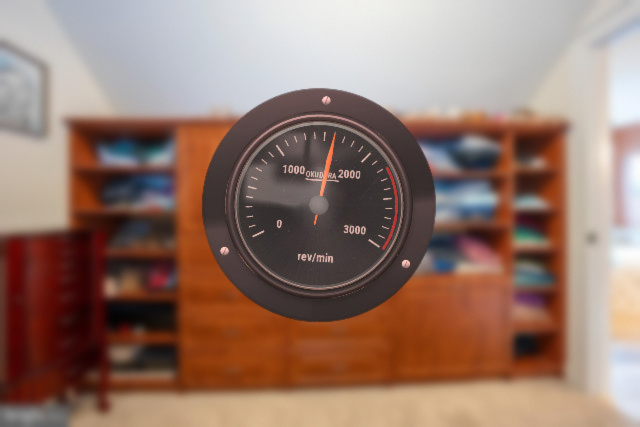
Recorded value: 1600; rpm
